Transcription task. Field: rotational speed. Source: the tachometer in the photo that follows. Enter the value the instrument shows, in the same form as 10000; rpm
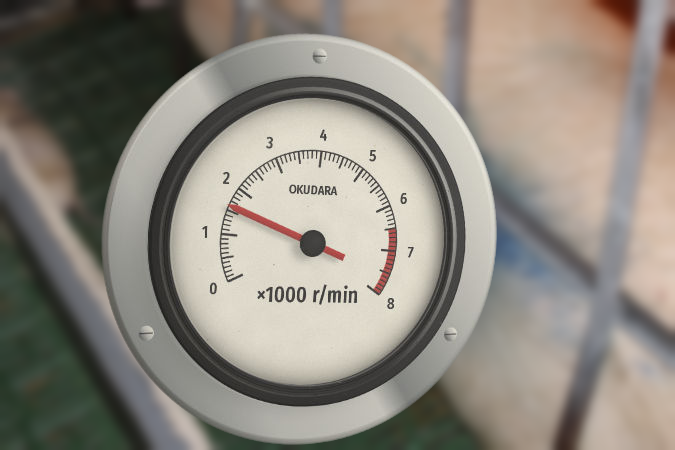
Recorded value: 1600; rpm
